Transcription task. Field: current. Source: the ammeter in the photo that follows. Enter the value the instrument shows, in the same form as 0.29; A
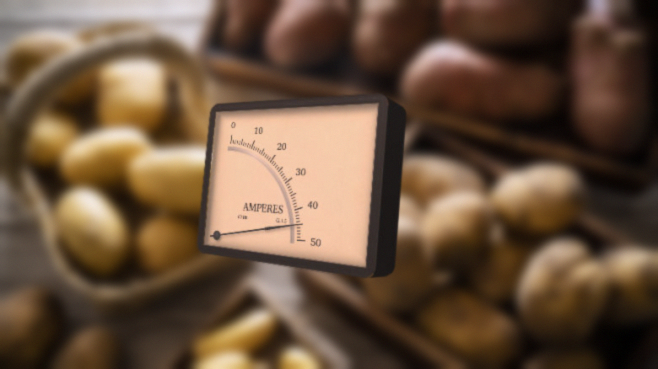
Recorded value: 45; A
